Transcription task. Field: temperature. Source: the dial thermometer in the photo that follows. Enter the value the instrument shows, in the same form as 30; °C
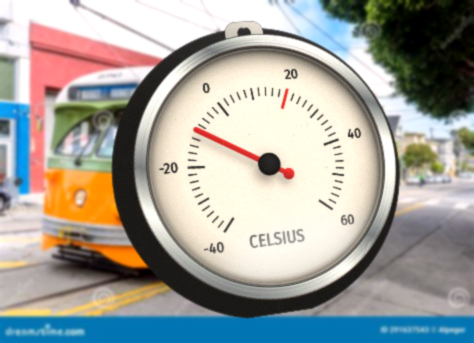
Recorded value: -10; °C
